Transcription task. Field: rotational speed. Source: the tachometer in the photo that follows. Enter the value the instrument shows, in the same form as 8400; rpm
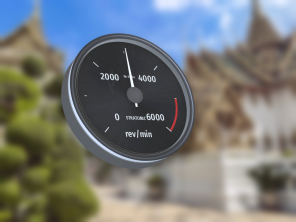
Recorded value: 3000; rpm
